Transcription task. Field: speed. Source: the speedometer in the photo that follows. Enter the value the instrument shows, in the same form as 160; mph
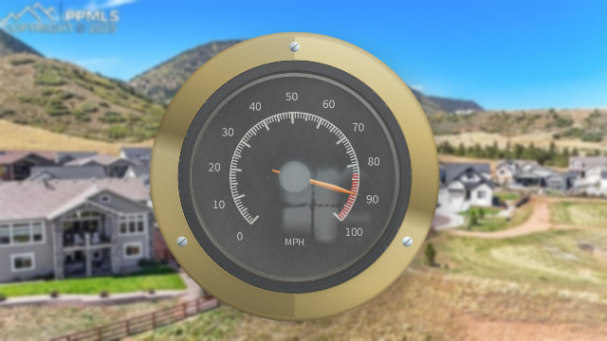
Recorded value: 90; mph
